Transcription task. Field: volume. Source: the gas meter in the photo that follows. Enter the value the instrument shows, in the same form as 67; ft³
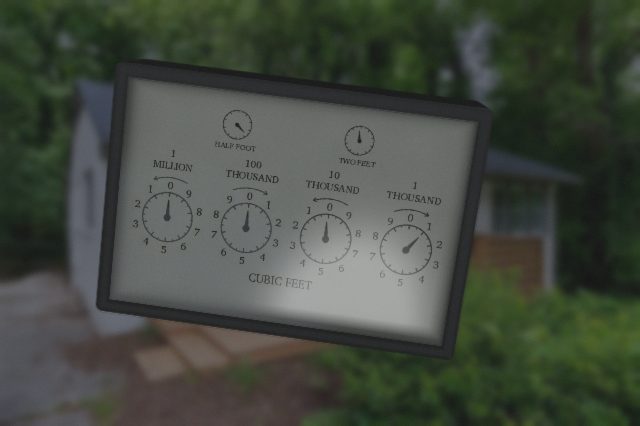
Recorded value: 100; ft³
